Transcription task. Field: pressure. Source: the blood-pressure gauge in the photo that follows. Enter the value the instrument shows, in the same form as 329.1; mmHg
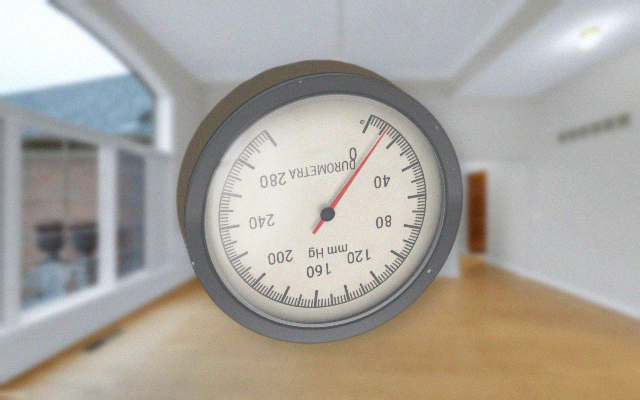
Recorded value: 10; mmHg
